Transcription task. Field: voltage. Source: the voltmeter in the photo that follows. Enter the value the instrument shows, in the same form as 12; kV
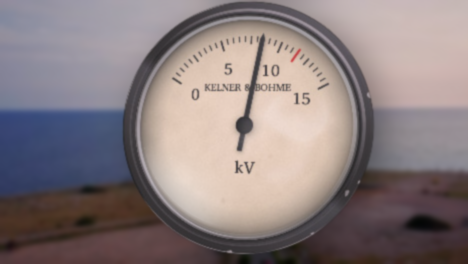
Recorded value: 8.5; kV
